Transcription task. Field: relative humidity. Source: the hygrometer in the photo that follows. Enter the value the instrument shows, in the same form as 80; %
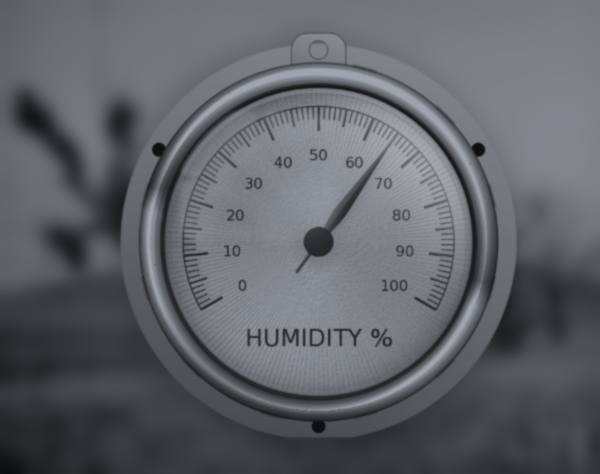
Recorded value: 65; %
